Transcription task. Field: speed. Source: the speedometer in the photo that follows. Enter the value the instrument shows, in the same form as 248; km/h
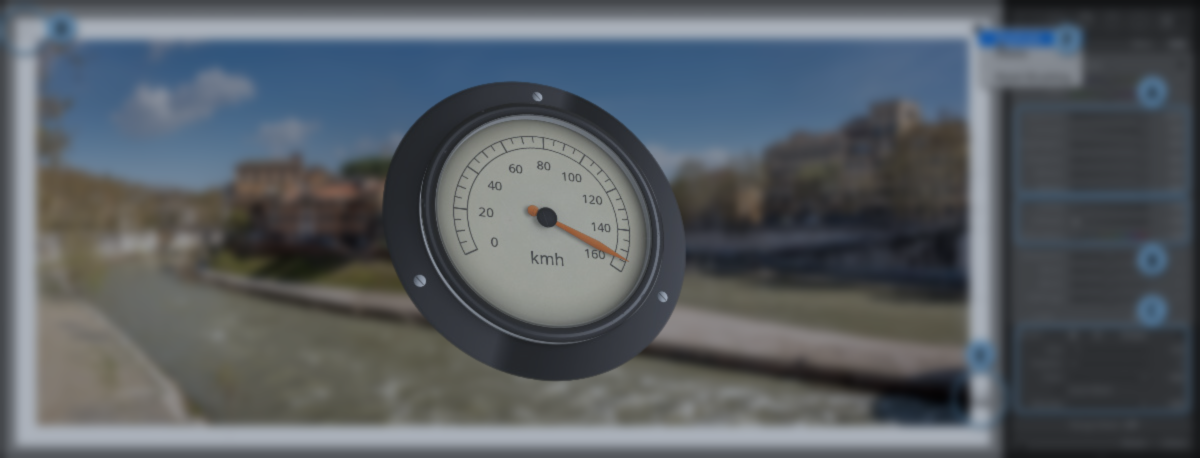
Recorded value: 155; km/h
